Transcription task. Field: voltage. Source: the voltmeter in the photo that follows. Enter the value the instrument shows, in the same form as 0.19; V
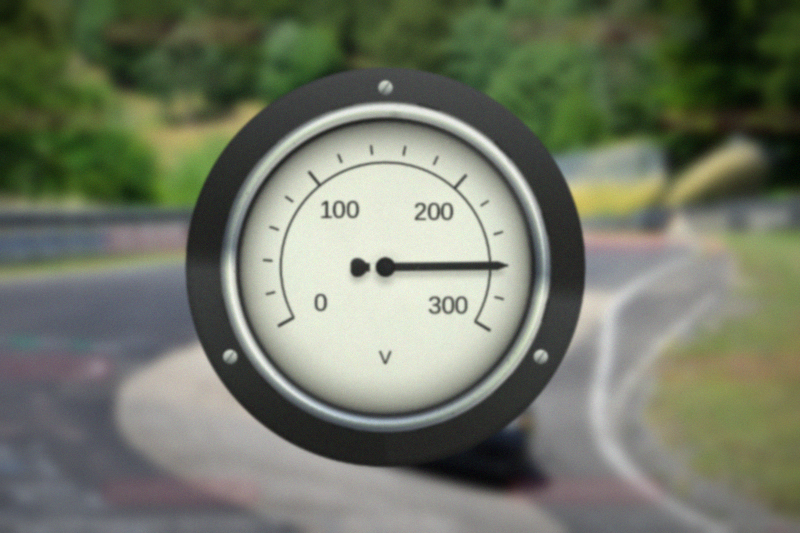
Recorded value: 260; V
